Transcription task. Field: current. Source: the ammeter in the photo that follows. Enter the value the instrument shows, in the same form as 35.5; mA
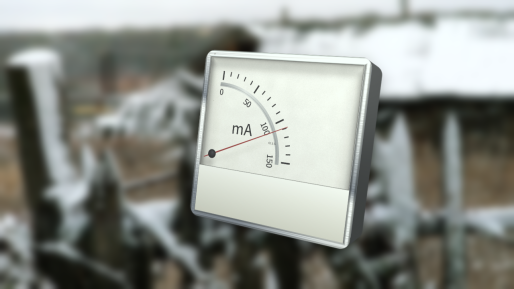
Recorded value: 110; mA
